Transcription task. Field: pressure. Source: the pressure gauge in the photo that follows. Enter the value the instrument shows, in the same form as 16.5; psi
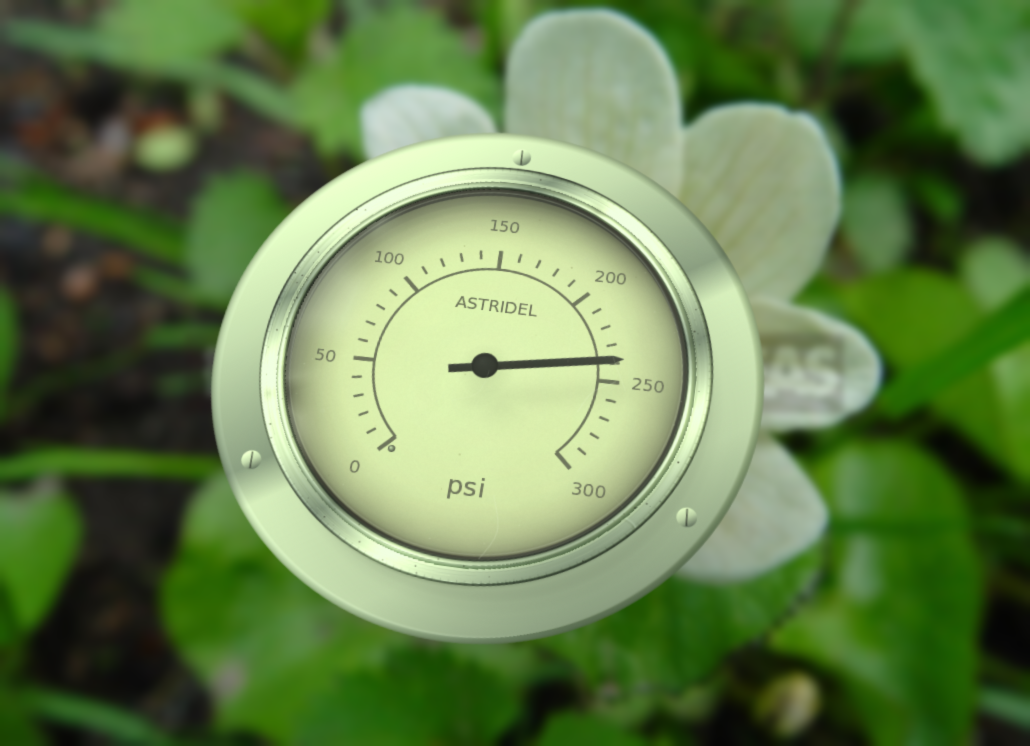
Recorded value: 240; psi
